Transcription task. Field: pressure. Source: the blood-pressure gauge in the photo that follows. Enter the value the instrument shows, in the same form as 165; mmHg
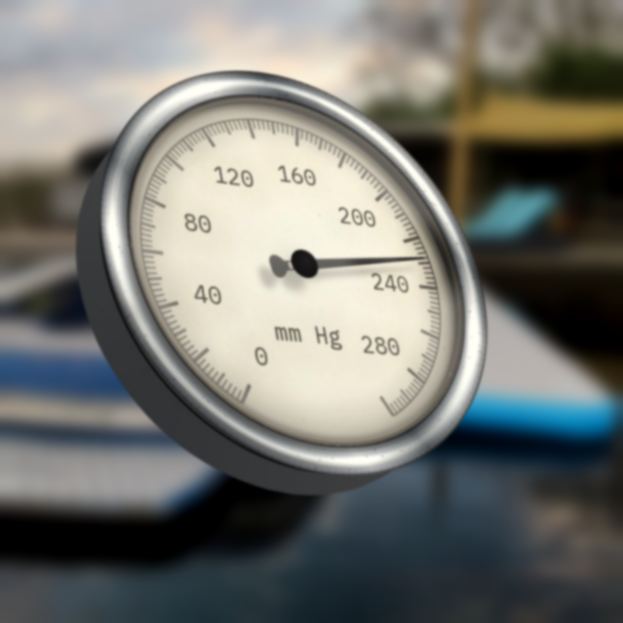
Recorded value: 230; mmHg
